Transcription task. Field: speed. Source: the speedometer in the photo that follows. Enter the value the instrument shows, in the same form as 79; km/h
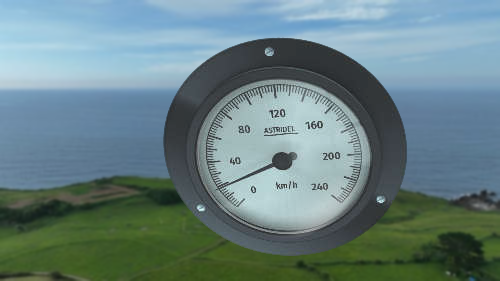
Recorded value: 20; km/h
